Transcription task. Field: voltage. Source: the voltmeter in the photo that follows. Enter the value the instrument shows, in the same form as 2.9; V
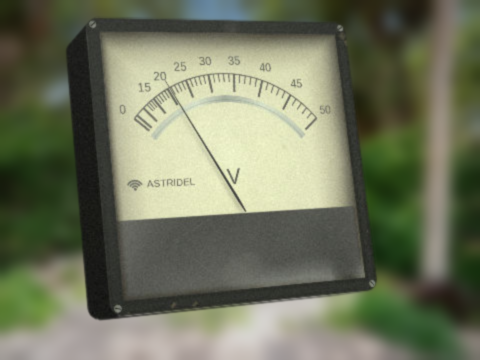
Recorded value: 20; V
